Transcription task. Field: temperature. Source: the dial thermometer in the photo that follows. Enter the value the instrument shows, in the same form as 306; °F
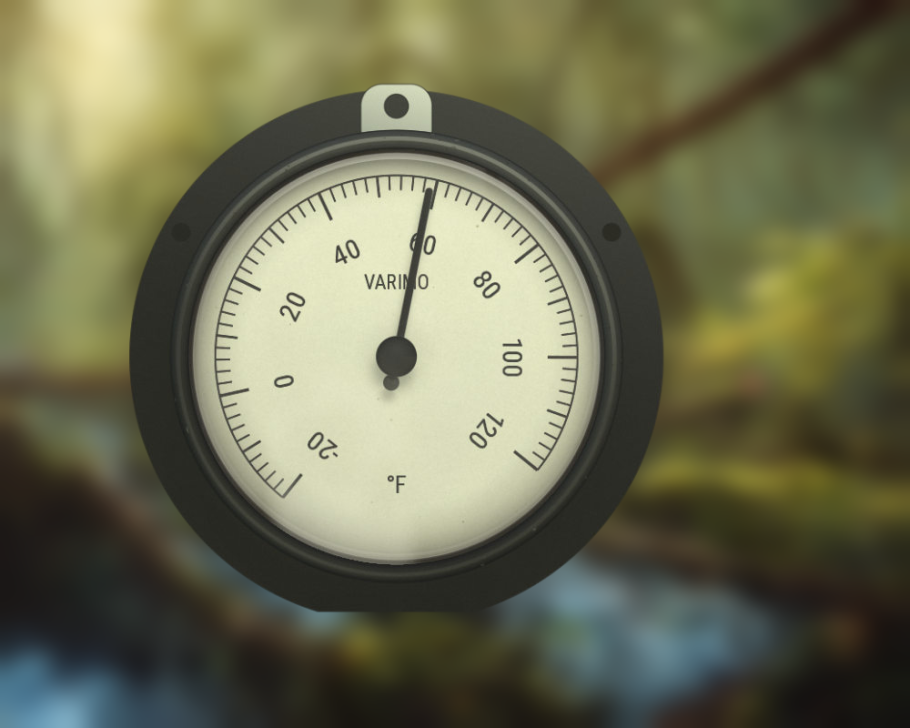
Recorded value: 59; °F
